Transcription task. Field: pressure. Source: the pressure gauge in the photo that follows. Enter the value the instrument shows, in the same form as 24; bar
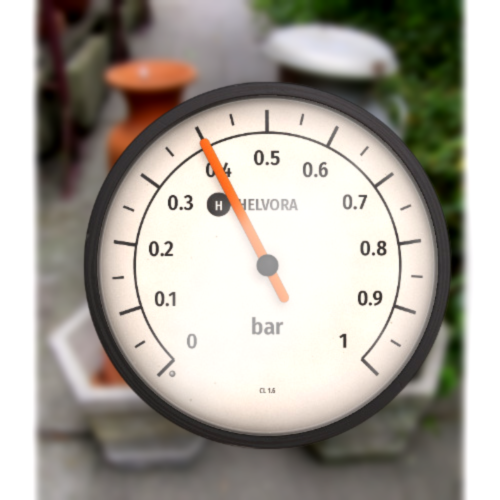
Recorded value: 0.4; bar
